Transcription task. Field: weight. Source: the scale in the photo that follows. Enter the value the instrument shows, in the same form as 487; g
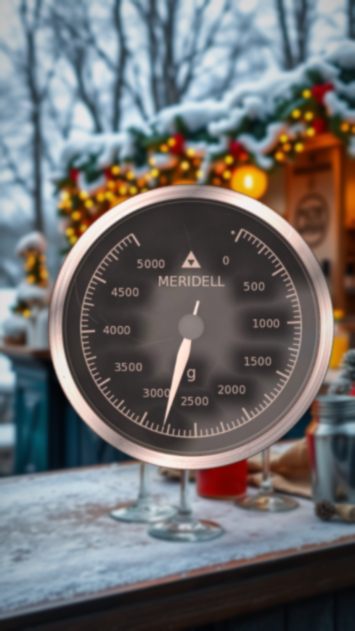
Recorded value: 2800; g
